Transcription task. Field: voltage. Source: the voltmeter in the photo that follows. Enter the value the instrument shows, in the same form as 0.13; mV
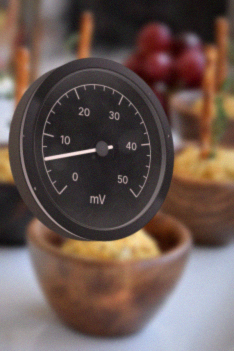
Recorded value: 6; mV
